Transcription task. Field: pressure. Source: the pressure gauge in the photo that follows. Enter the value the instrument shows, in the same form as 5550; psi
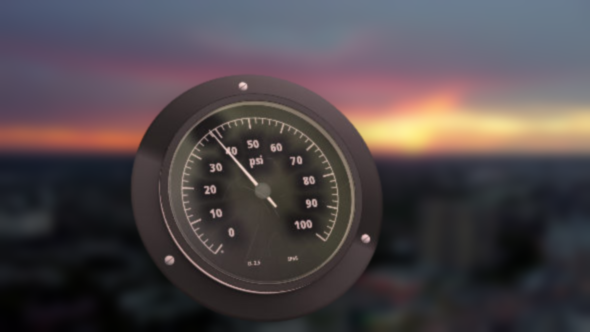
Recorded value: 38; psi
